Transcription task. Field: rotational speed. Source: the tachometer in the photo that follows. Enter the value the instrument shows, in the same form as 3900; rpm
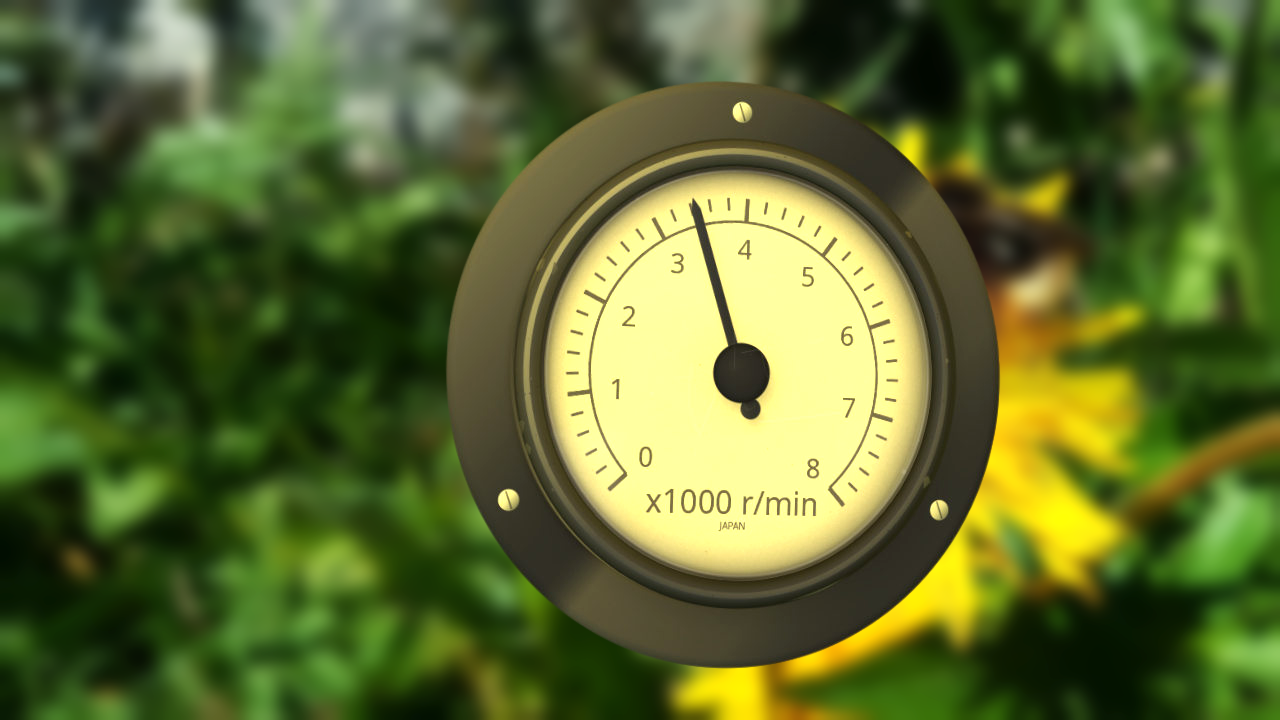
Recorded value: 3400; rpm
